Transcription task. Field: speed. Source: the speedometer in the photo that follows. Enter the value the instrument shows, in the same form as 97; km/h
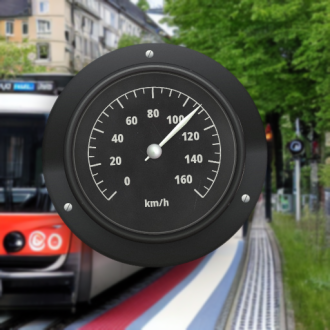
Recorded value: 107.5; km/h
